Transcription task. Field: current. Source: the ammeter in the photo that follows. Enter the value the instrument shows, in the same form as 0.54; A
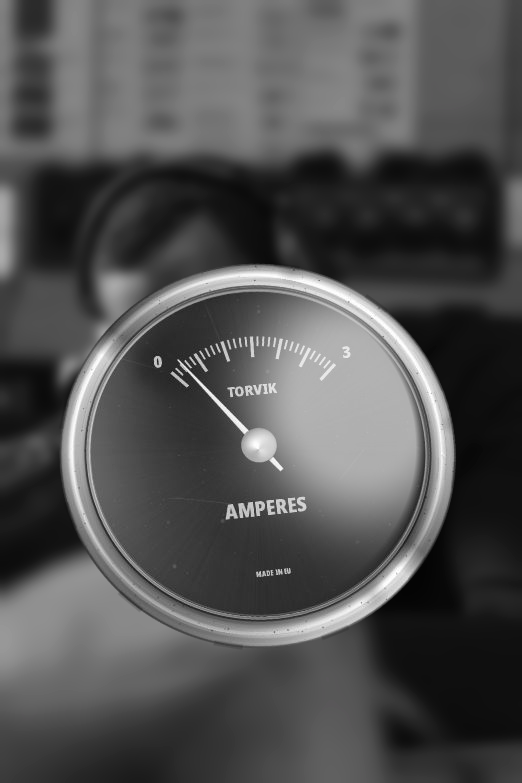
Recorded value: 0.2; A
